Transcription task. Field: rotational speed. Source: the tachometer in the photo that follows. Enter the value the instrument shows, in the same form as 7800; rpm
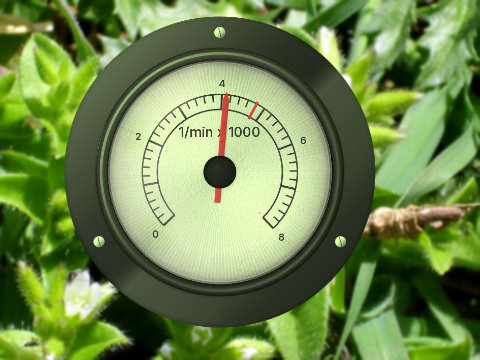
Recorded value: 4100; rpm
